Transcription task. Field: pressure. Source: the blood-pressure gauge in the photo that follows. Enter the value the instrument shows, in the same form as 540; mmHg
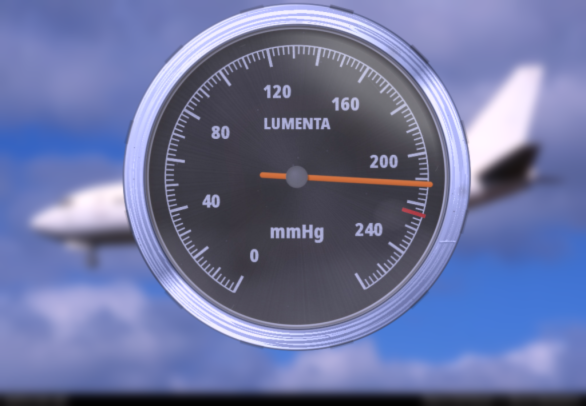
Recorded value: 212; mmHg
